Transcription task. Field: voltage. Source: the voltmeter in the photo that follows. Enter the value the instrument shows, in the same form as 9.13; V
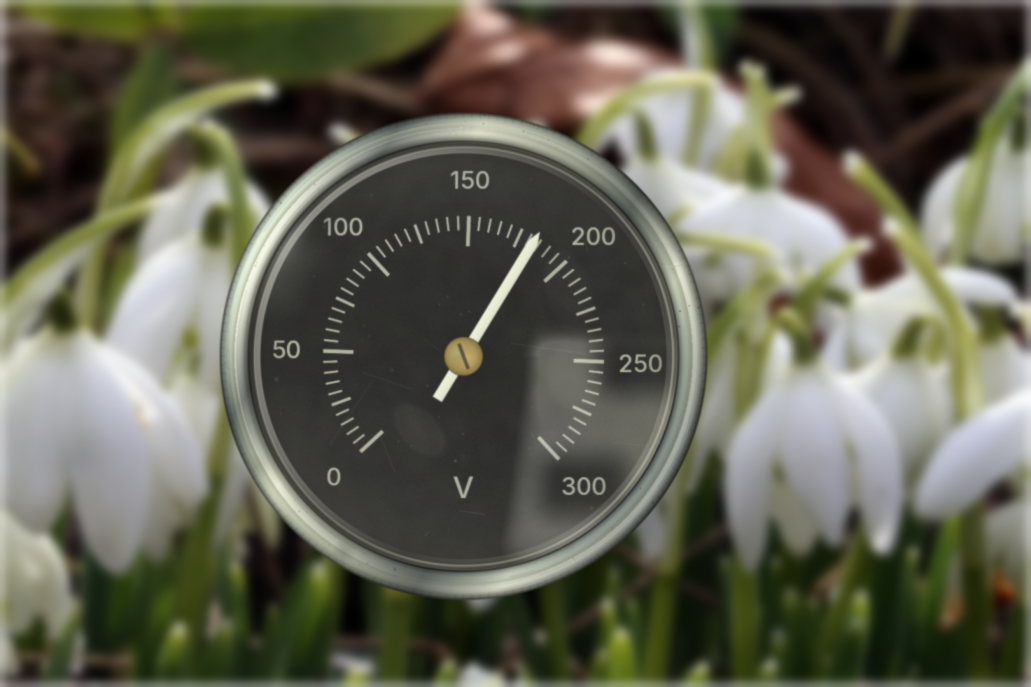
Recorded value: 182.5; V
